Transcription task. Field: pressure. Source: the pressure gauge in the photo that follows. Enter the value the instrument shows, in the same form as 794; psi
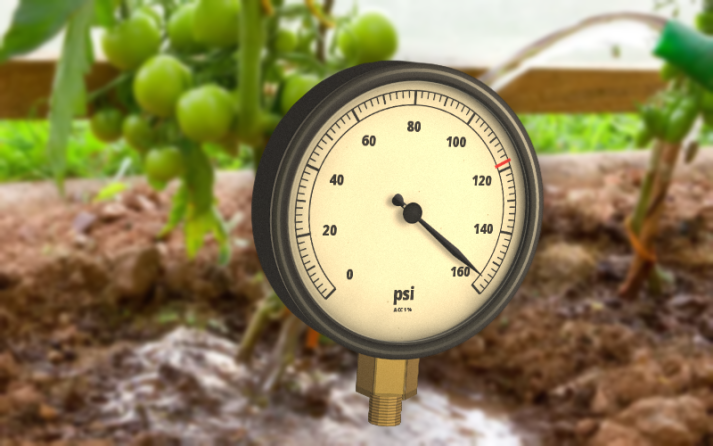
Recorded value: 156; psi
